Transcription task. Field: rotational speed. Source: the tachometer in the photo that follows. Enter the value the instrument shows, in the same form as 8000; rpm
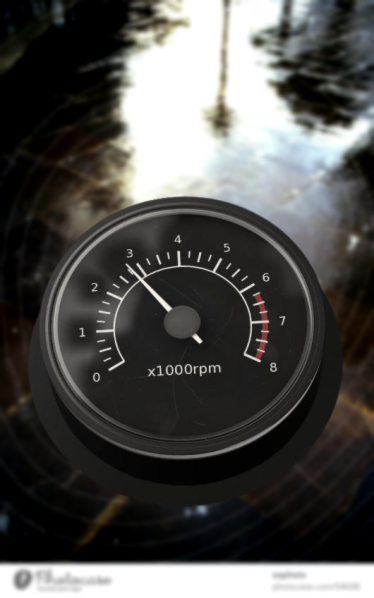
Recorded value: 2750; rpm
